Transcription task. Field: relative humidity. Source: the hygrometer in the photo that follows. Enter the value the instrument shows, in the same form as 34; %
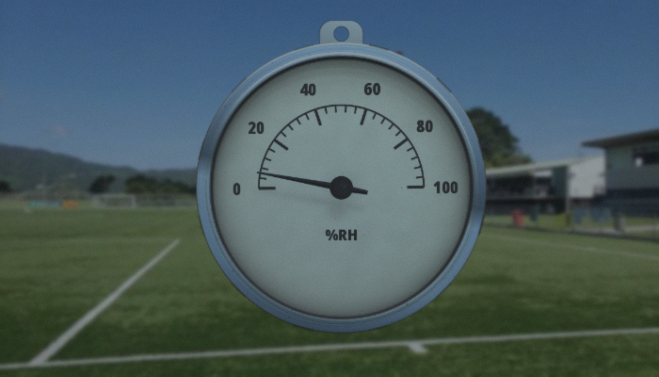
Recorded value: 6; %
